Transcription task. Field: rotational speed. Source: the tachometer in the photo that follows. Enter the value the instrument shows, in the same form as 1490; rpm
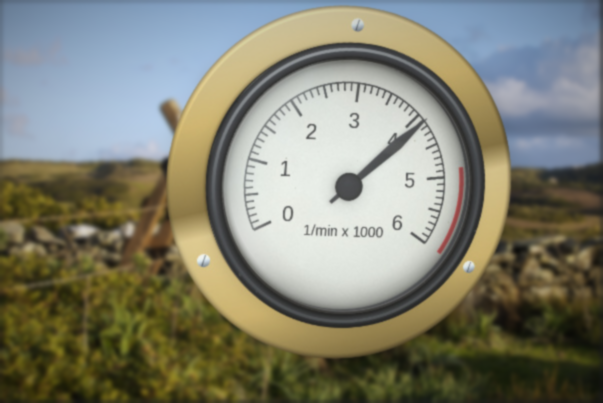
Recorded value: 4100; rpm
